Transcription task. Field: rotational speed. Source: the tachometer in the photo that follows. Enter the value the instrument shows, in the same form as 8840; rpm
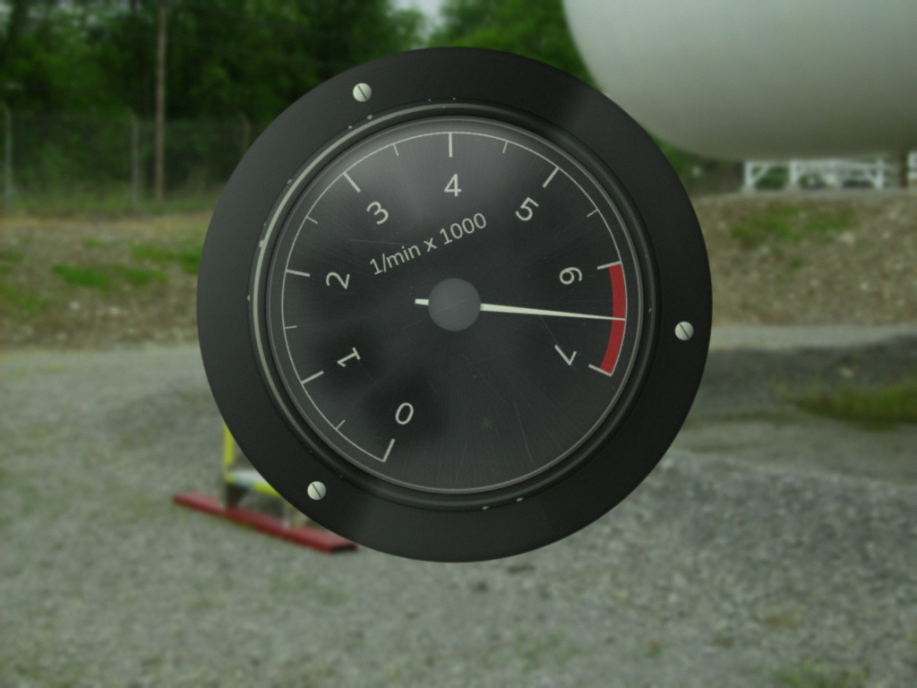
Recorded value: 6500; rpm
